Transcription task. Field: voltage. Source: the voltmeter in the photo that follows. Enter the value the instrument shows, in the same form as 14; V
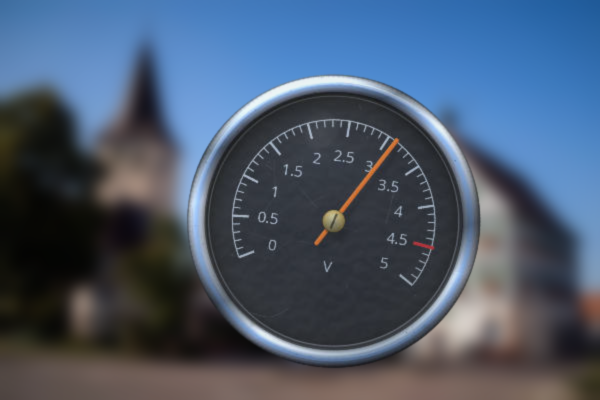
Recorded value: 3.1; V
